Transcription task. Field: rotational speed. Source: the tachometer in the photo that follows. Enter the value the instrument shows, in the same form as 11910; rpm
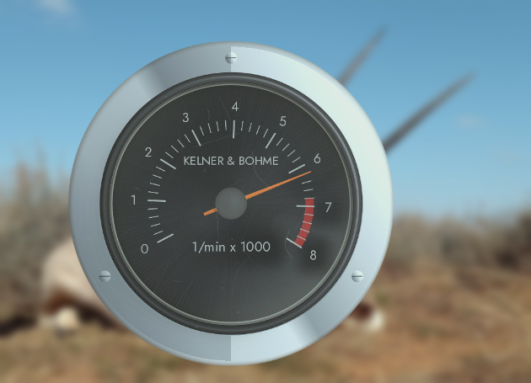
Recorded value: 6200; rpm
